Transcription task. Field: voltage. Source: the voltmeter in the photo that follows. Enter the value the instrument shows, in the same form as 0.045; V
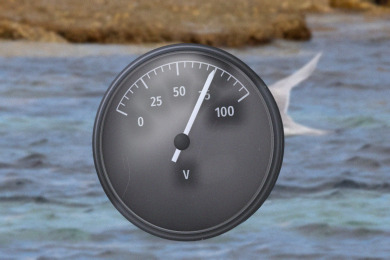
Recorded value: 75; V
